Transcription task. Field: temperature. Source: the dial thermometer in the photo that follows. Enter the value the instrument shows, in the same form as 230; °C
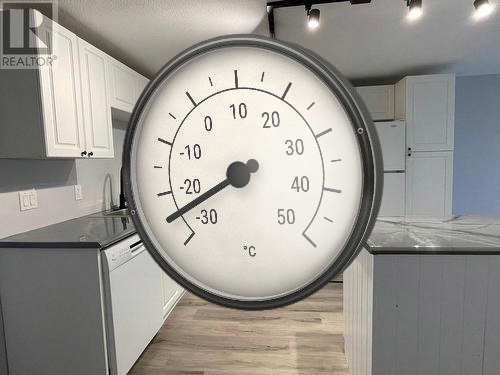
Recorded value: -25; °C
